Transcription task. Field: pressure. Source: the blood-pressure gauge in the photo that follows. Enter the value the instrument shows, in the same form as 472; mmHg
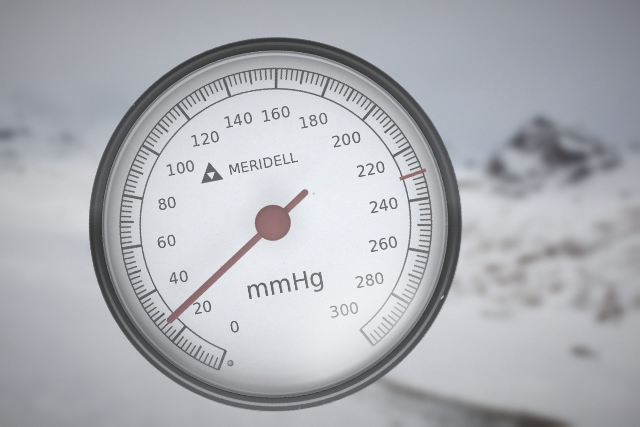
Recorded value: 26; mmHg
